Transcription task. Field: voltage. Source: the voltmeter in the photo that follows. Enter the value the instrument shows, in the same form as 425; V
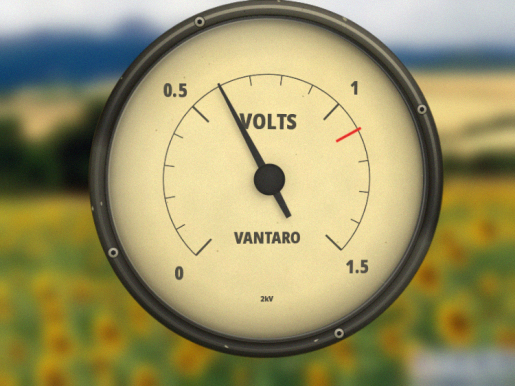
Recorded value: 0.6; V
